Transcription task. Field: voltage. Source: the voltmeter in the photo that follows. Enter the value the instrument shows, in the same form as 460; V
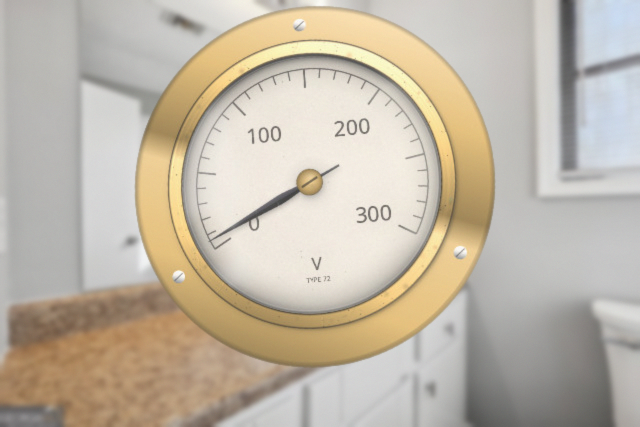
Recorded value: 5; V
